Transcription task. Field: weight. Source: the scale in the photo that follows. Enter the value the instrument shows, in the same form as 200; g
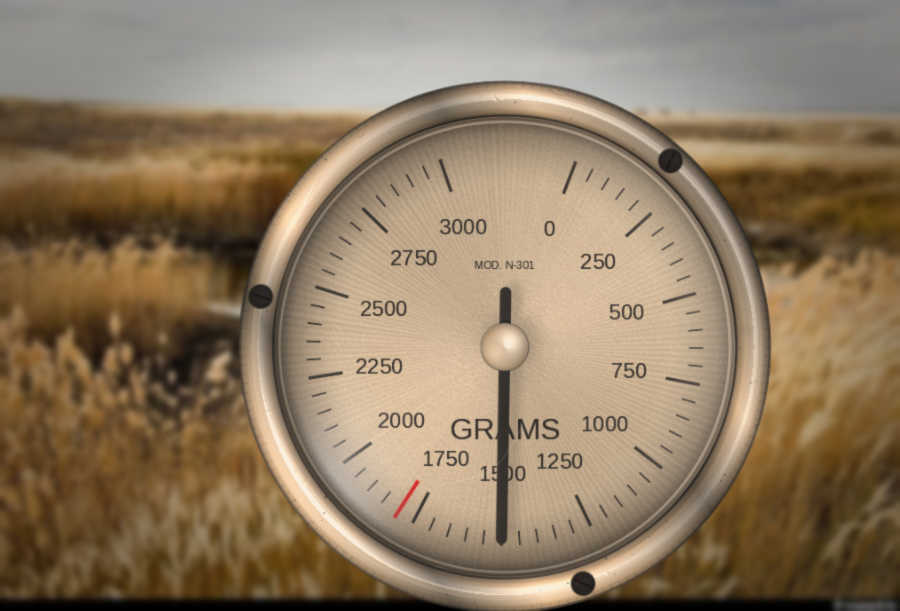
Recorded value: 1500; g
